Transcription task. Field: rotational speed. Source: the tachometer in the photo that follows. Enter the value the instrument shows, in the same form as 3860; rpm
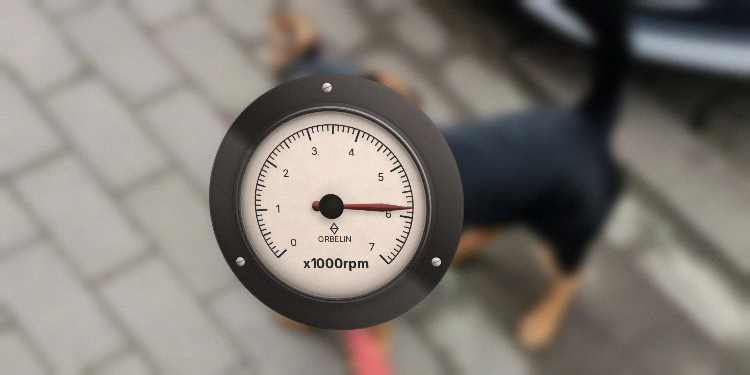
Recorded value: 5800; rpm
